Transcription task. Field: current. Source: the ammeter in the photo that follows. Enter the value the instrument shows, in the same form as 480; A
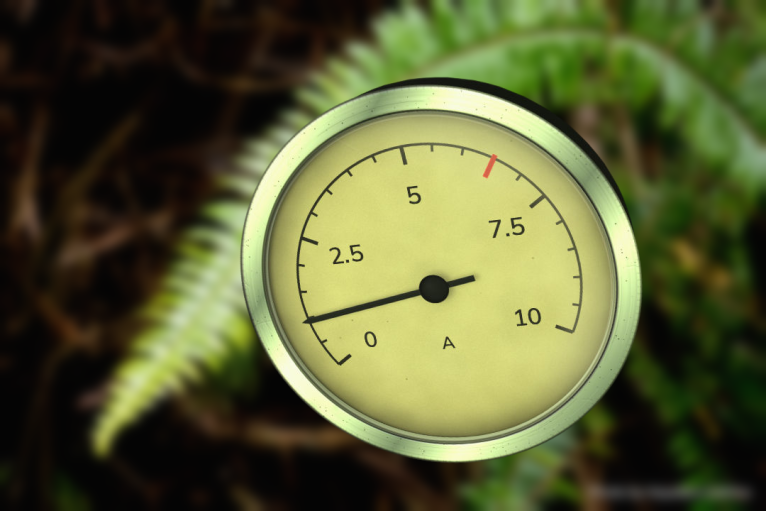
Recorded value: 1; A
